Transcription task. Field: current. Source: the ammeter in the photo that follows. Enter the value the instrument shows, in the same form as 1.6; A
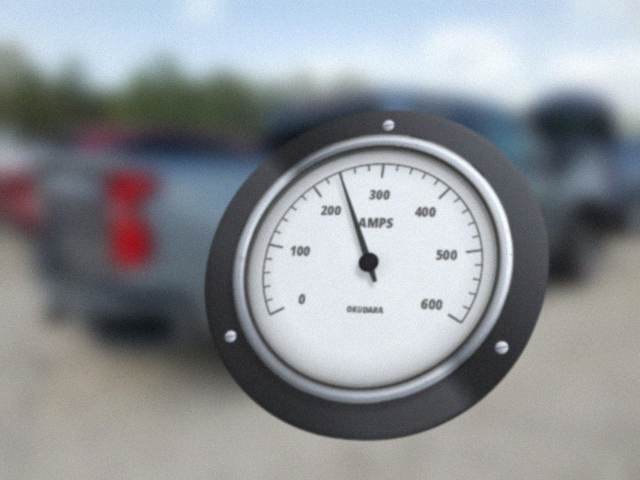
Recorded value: 240; A
